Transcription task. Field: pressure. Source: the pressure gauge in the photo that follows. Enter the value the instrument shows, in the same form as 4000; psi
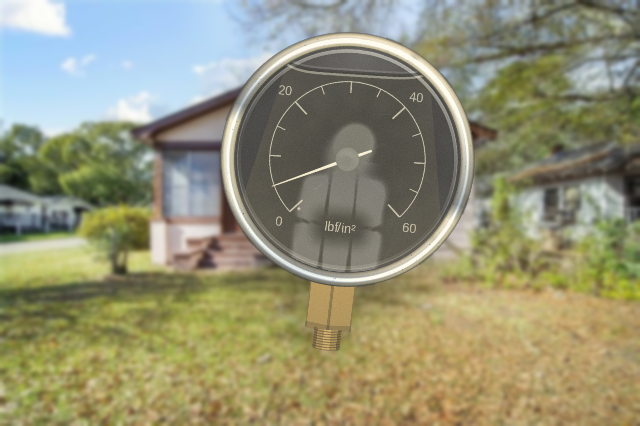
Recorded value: 5; psi
